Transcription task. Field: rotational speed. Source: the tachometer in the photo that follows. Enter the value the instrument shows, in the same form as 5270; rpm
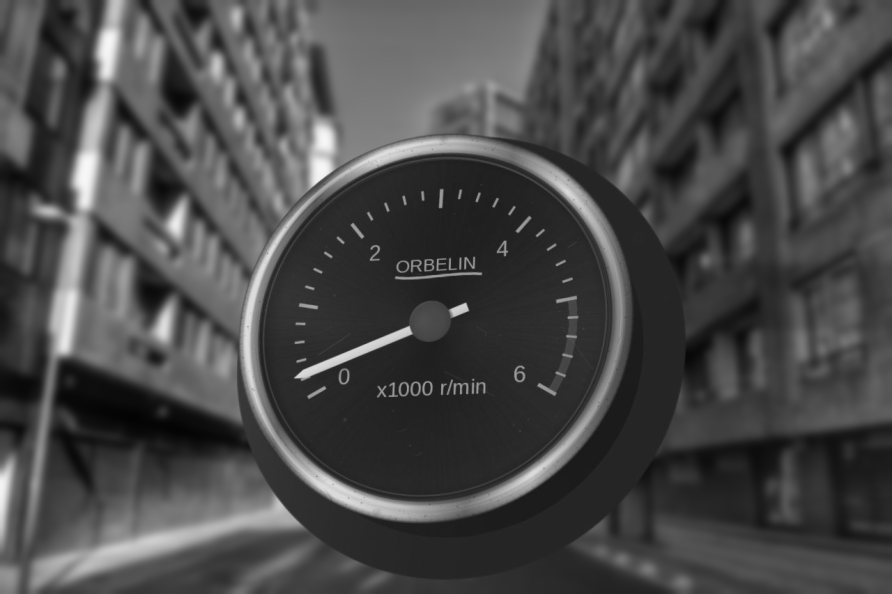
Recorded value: 200; rpm
